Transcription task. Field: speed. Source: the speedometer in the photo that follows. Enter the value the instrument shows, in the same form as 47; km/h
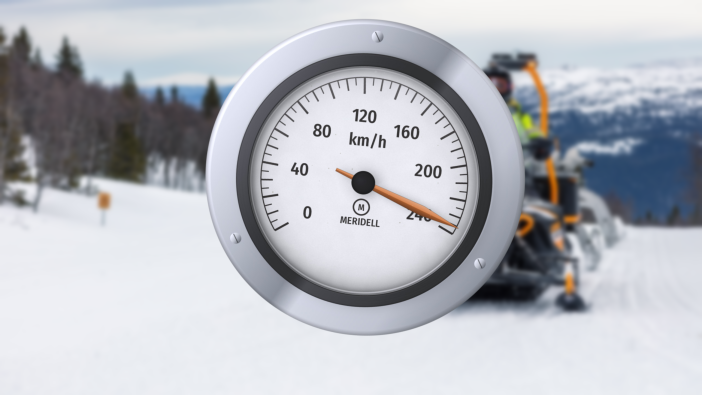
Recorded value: 235; km/h
